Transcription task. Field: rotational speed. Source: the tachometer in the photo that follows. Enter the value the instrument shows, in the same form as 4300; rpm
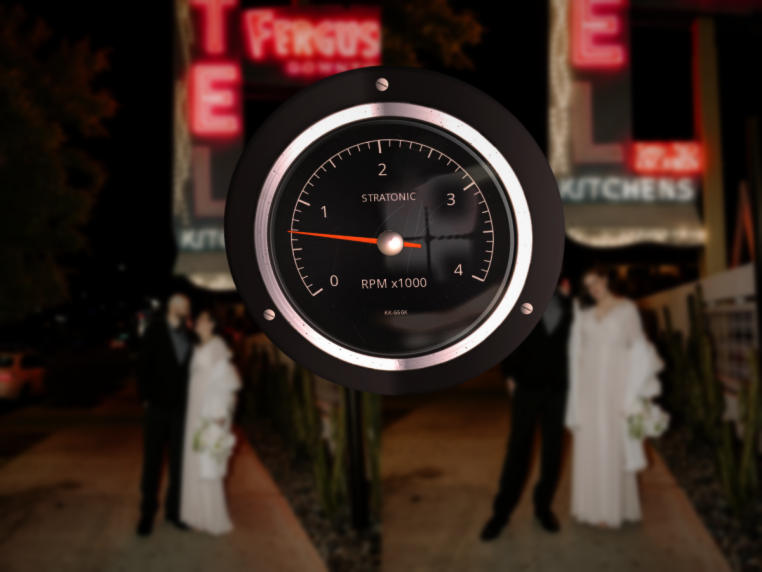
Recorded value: 700; rpm
